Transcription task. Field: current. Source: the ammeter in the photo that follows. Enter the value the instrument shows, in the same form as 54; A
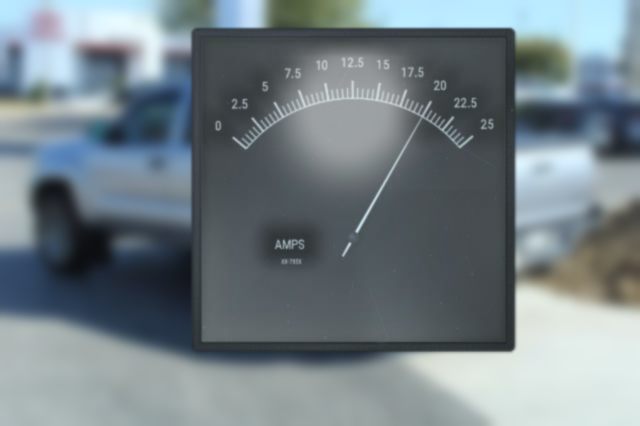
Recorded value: 20; A
